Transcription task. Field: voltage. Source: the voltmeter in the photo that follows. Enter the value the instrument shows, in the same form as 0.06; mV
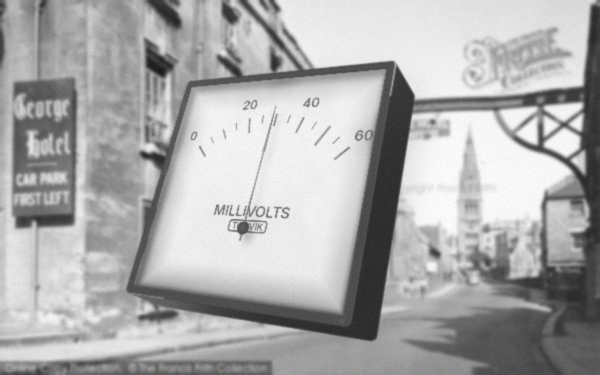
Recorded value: 30; mV
